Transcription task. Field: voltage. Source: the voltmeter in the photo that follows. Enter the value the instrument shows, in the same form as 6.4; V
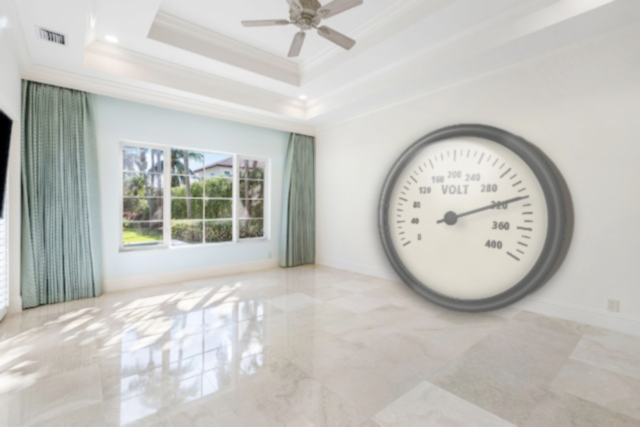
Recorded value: 320; V
